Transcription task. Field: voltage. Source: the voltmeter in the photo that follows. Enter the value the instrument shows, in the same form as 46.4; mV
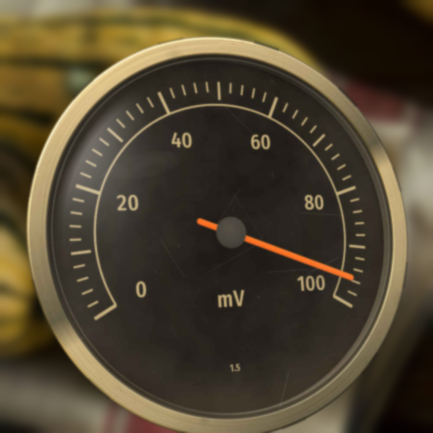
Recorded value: 96; mV
